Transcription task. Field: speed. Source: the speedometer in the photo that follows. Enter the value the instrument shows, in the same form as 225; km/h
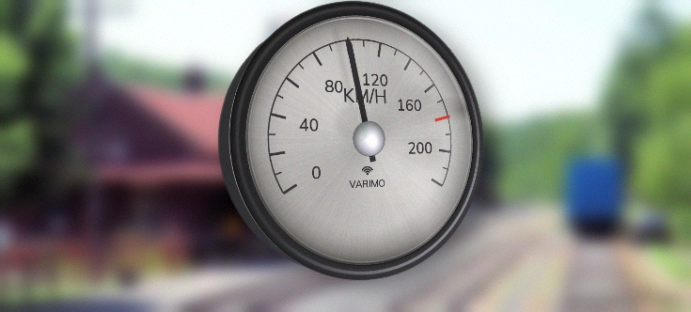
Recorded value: 100; km/h
